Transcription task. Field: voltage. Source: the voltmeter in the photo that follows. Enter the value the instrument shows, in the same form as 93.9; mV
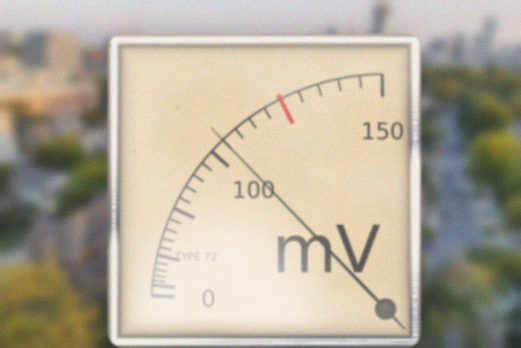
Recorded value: 105; mV
